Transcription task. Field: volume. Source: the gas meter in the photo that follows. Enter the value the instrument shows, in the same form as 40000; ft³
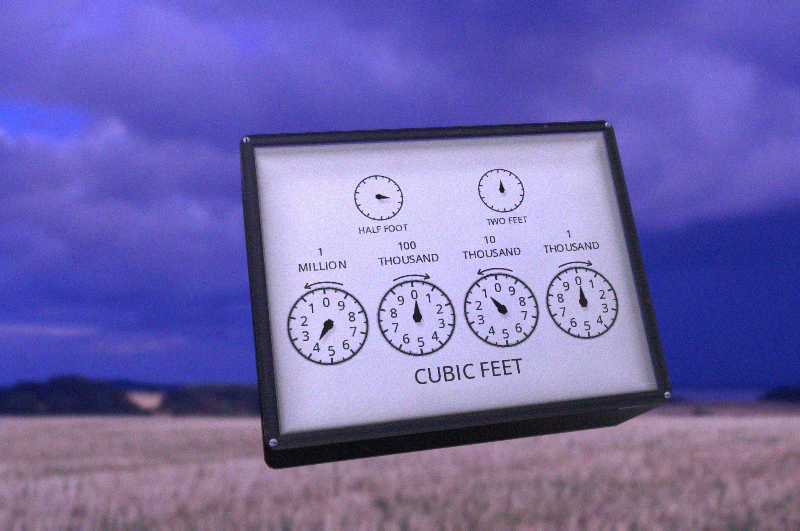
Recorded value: 401000; ft³
